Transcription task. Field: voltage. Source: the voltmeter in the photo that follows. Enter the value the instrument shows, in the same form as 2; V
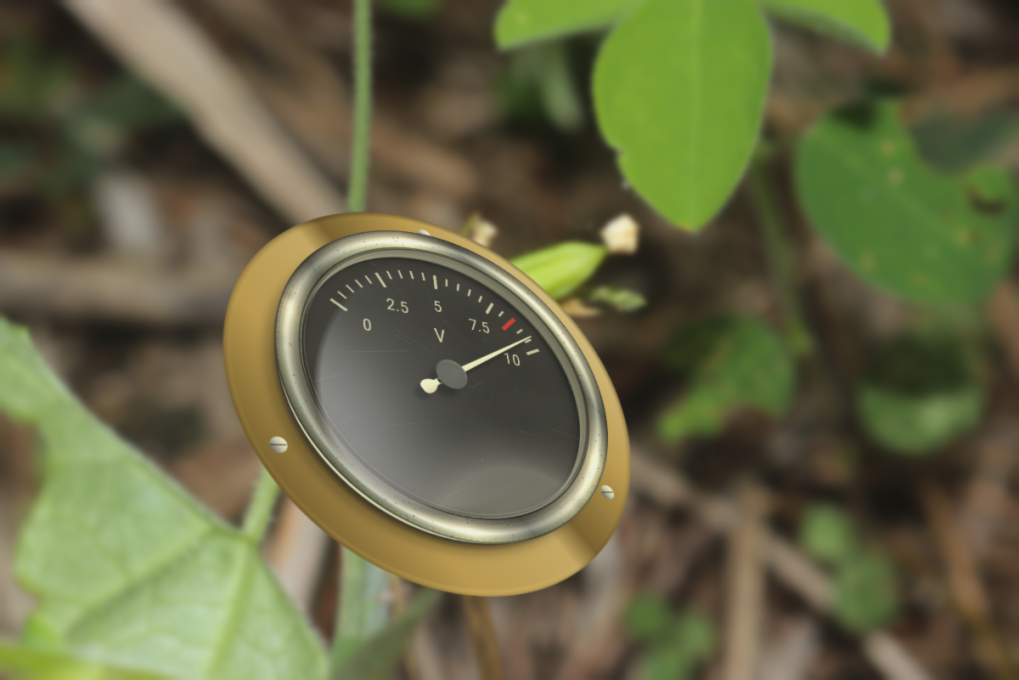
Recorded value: 9.5; V
